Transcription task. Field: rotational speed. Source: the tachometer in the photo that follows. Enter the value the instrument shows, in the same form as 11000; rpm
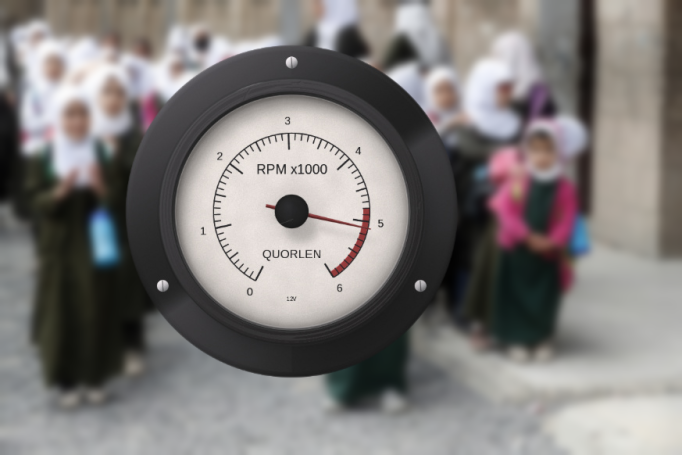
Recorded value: 5100; rpm
